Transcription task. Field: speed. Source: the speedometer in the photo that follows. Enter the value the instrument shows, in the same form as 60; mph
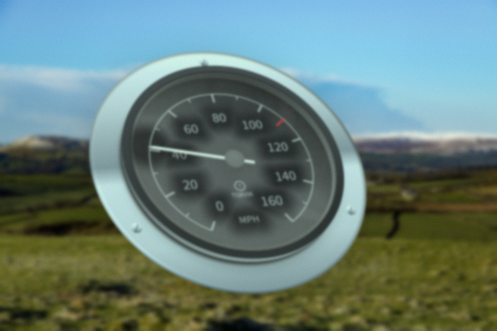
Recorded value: 40; mph
